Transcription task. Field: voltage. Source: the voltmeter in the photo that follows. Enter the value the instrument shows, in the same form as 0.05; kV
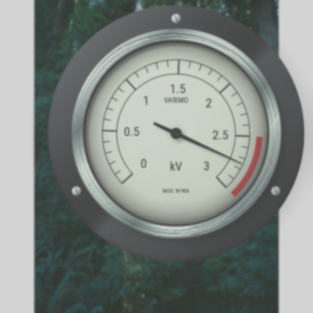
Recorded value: 2.75; kV
